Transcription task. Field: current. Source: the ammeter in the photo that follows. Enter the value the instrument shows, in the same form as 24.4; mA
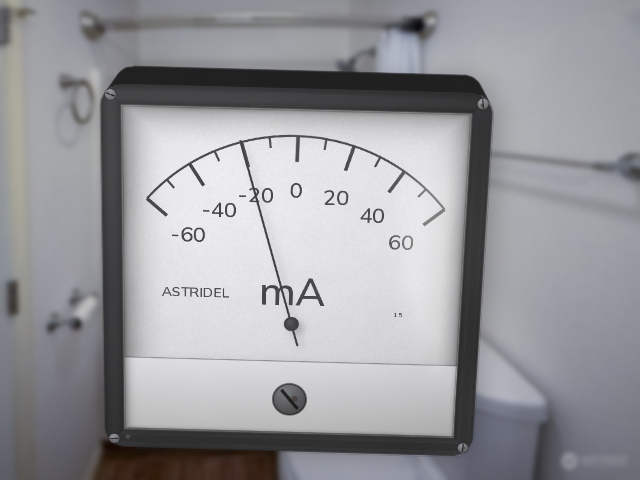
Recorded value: -20; mA
